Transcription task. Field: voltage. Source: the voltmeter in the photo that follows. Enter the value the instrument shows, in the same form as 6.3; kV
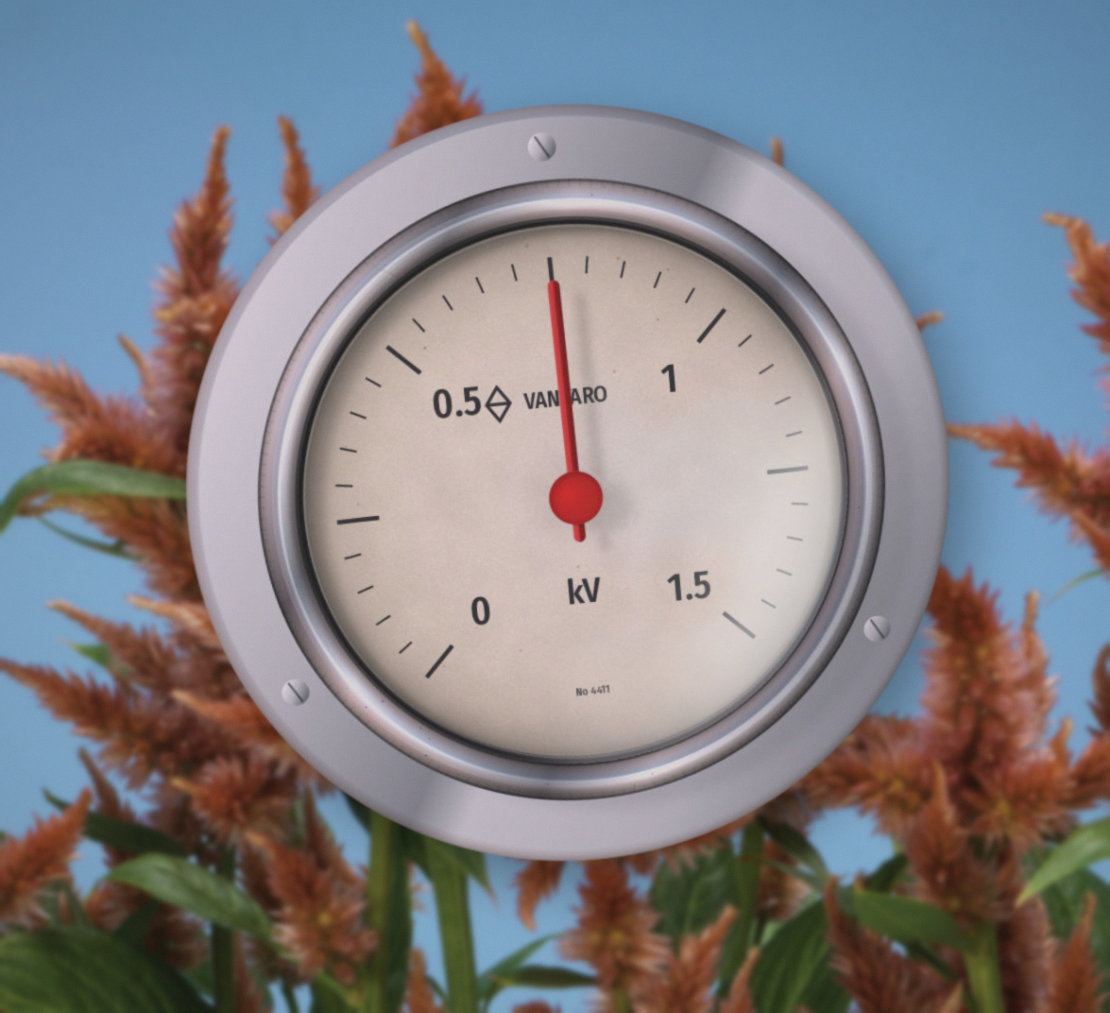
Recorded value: 0.75; kV
